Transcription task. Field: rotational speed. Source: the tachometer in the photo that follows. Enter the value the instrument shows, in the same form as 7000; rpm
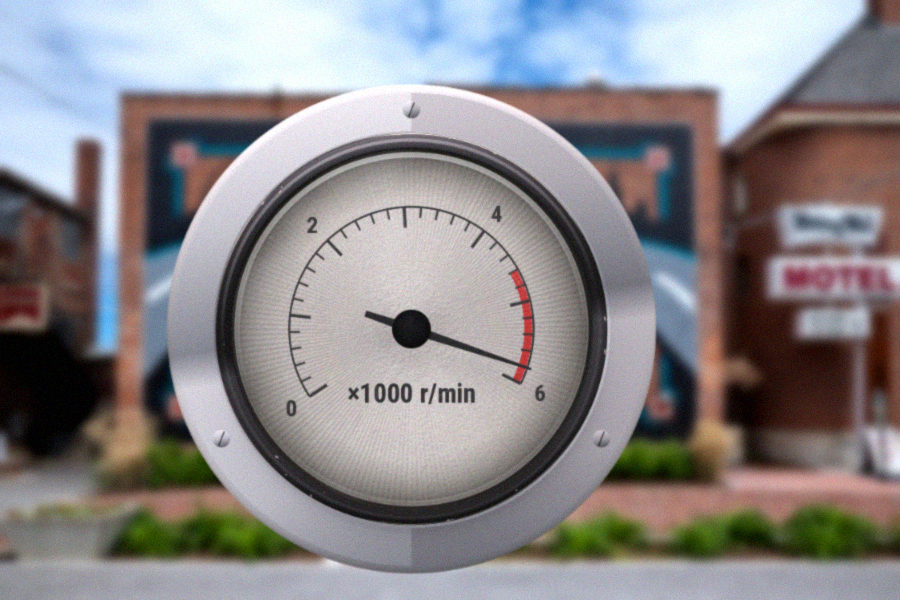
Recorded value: 5800; rpm
